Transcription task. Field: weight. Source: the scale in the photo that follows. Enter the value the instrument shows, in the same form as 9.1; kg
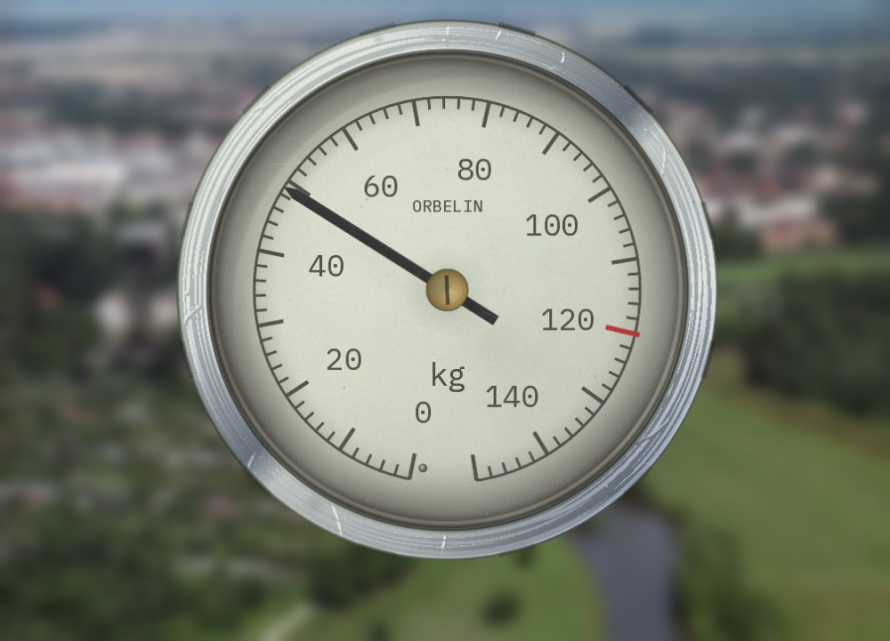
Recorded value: 49; kg
